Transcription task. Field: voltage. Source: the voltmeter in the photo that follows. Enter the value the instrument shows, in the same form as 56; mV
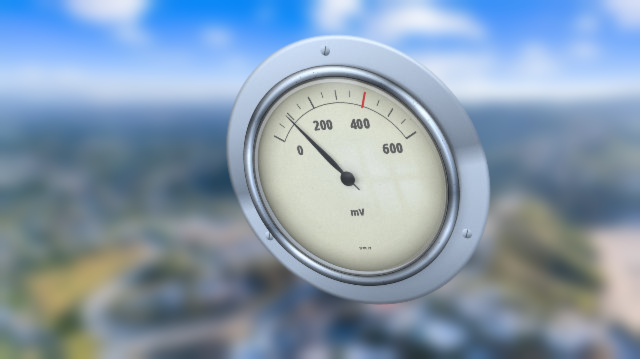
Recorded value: 100; mV
